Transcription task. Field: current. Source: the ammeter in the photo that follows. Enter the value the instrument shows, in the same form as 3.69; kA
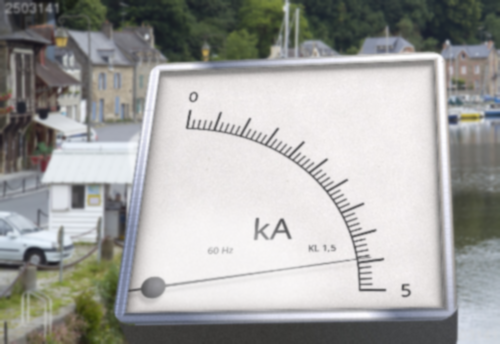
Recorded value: 4.5; kA
